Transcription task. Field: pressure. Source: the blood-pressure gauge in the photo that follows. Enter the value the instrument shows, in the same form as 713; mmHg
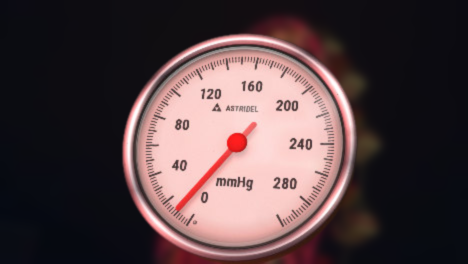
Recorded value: 10; mmHg
